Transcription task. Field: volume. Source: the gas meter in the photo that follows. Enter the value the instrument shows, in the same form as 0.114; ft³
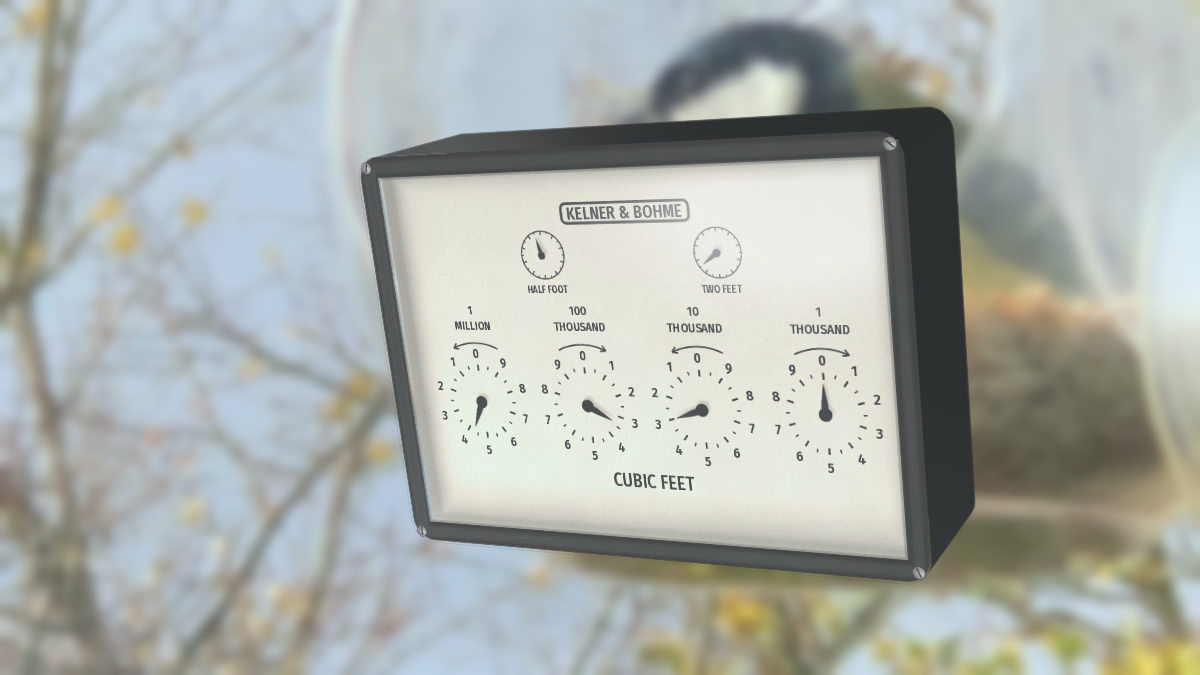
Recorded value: 433000; ft³
